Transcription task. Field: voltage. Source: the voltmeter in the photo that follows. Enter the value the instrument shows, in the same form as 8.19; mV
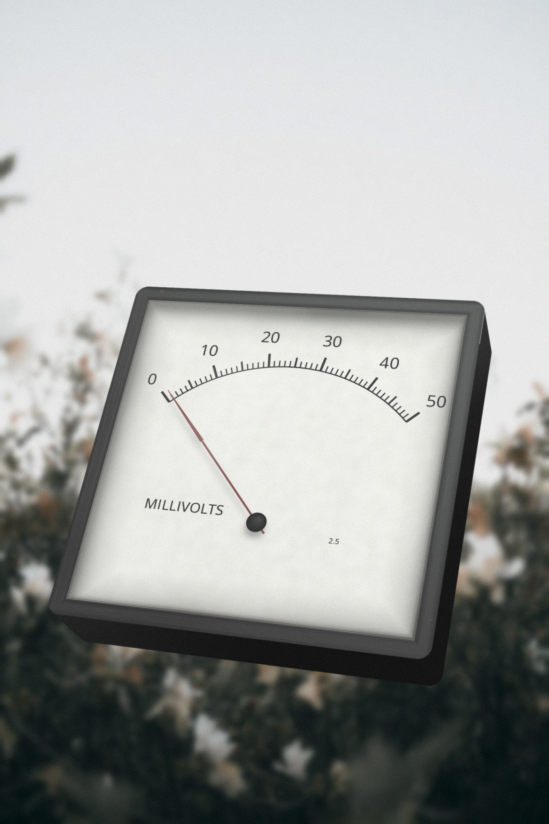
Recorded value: 1; mV
